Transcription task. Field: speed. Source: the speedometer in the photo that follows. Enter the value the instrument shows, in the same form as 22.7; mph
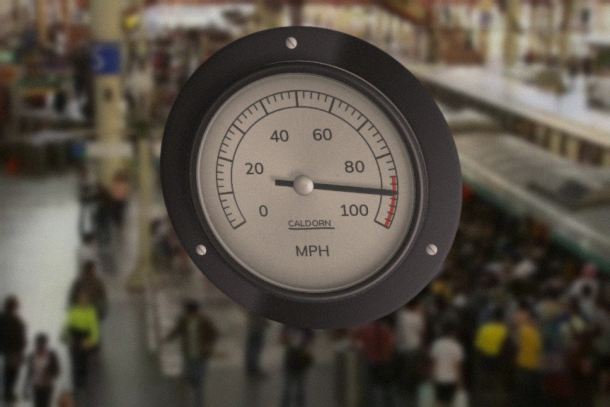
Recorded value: 90; mph
